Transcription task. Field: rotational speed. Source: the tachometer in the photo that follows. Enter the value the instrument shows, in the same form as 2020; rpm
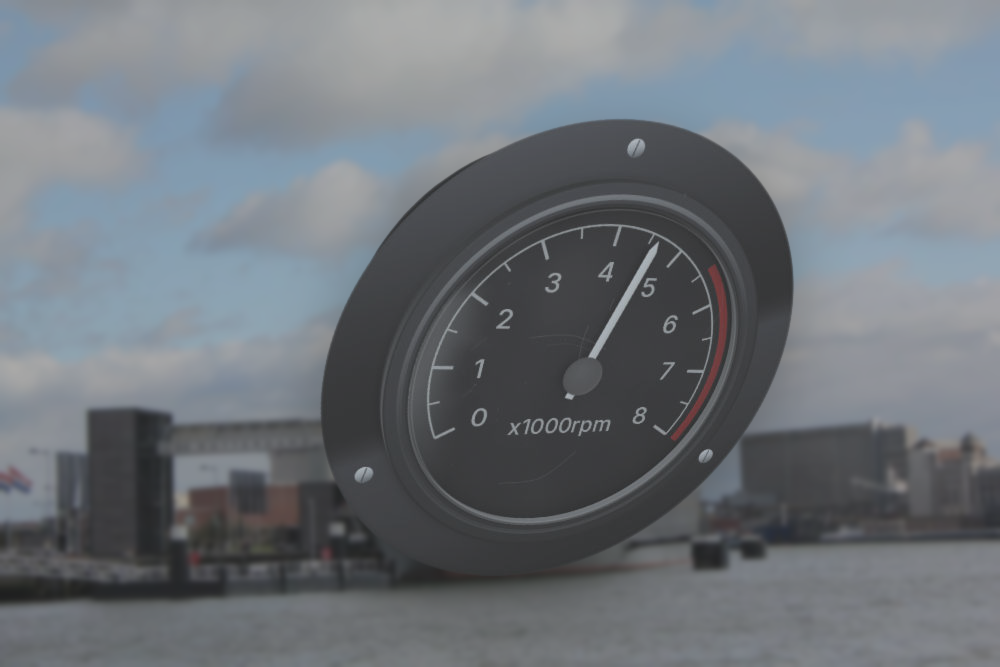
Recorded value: 4500; rpm
